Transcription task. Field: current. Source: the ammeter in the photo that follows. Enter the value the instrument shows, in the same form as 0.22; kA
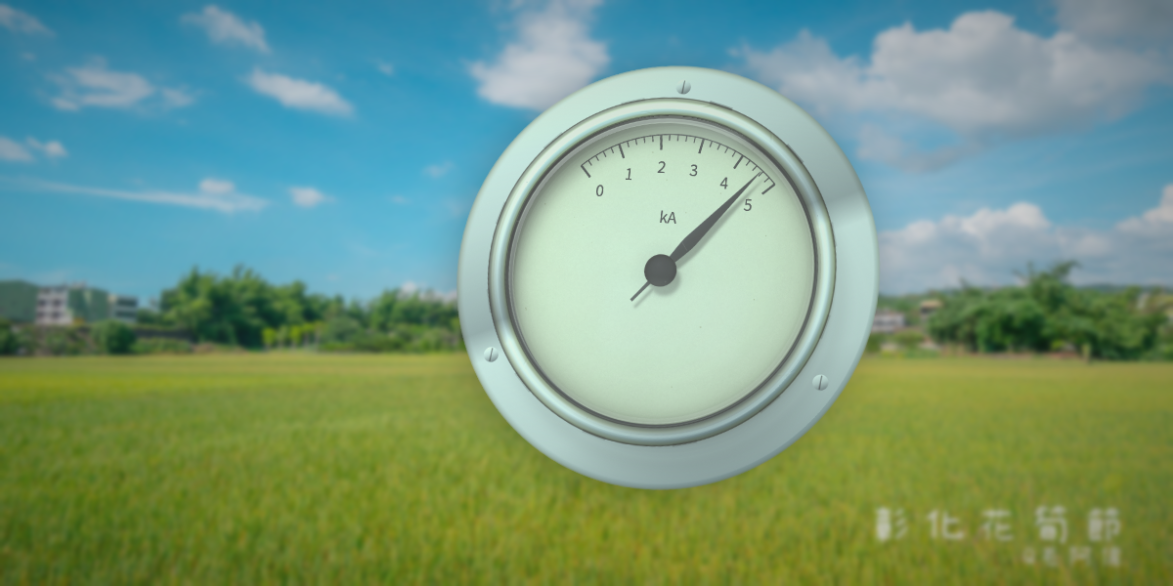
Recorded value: 4.6; kA
